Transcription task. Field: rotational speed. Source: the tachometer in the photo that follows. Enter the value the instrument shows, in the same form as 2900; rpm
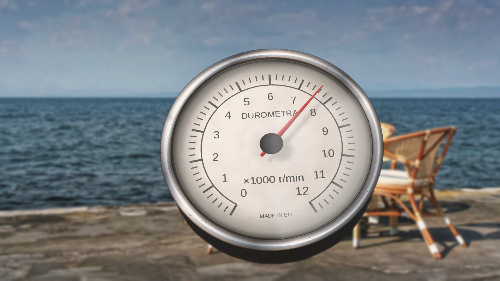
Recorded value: 7600; rpm
